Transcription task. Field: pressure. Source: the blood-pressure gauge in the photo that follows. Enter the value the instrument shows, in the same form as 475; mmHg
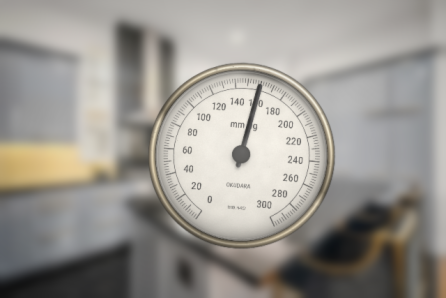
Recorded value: 160; mmHg
